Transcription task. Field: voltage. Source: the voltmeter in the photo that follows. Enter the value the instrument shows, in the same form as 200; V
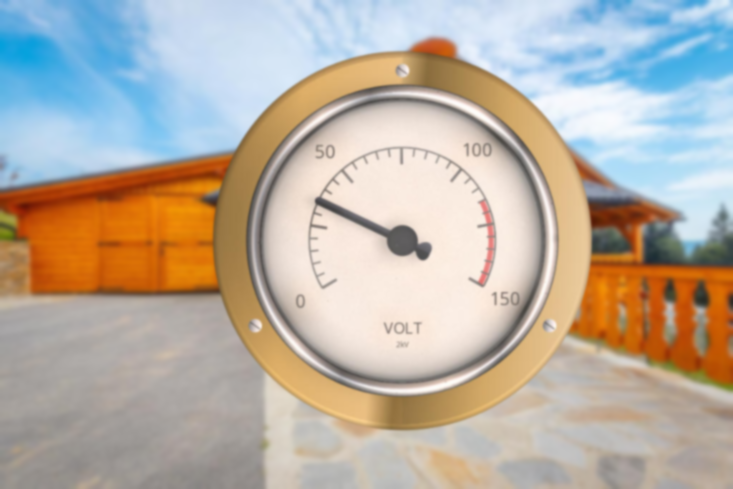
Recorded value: 35; V
